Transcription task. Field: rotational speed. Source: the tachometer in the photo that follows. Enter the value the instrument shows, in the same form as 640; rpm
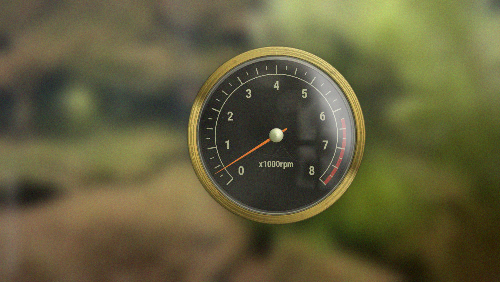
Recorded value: 375; rpm
